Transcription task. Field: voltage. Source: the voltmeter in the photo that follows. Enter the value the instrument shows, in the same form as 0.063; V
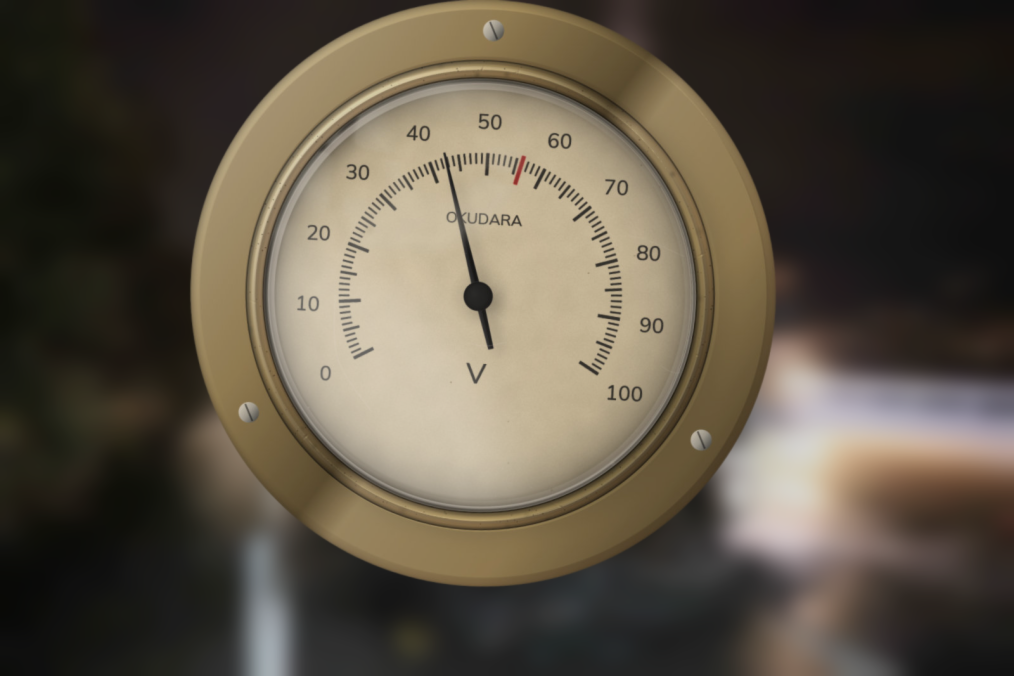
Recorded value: 43; V
